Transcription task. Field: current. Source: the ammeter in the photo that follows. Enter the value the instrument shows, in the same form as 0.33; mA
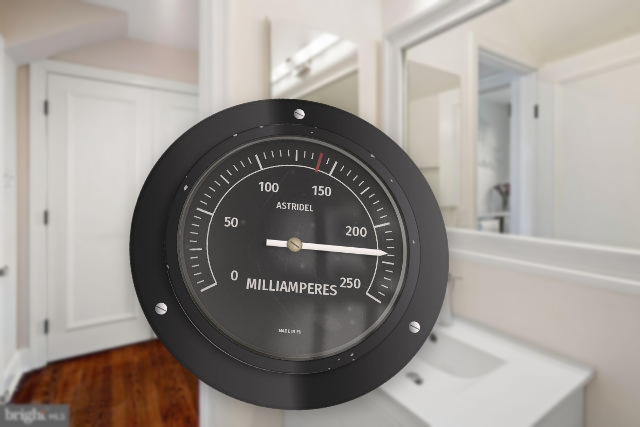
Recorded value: 220; mA
